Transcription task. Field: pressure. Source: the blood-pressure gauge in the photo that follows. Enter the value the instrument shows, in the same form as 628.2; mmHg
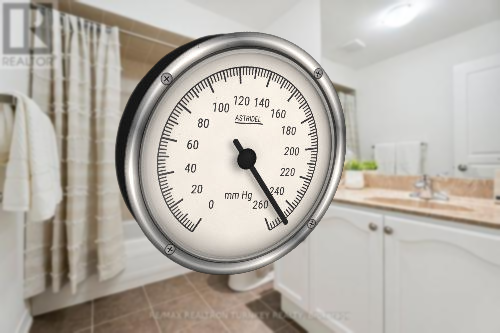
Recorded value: 250; mmHg
